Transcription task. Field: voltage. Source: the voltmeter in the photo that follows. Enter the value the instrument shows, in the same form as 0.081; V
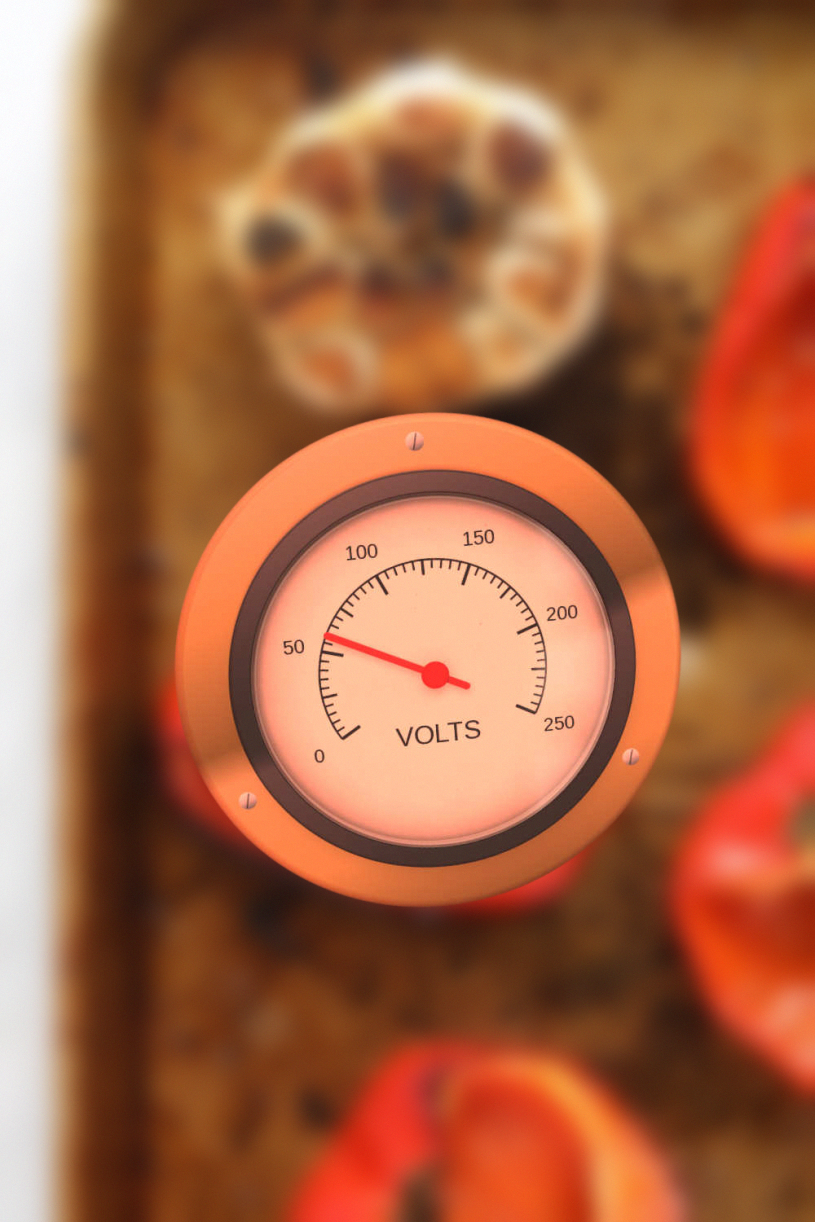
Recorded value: 60; V
